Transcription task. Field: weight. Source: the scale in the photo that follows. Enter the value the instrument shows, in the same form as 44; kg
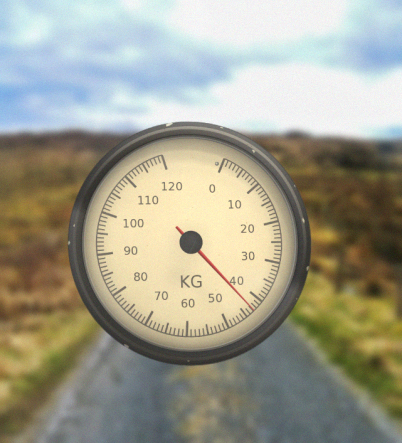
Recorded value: 43; kg
